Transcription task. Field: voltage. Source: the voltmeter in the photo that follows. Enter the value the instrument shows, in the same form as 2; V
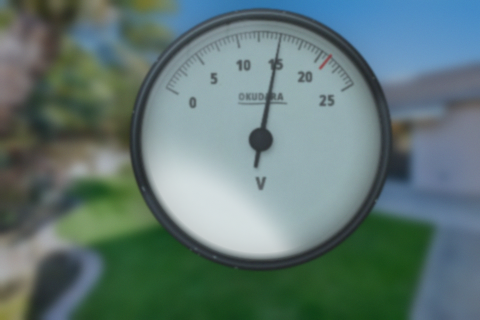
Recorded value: 15; V
